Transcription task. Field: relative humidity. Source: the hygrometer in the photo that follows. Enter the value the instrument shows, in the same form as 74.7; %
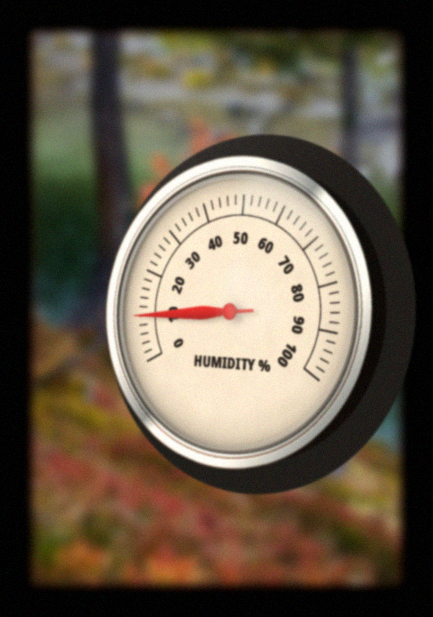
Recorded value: 10; %
